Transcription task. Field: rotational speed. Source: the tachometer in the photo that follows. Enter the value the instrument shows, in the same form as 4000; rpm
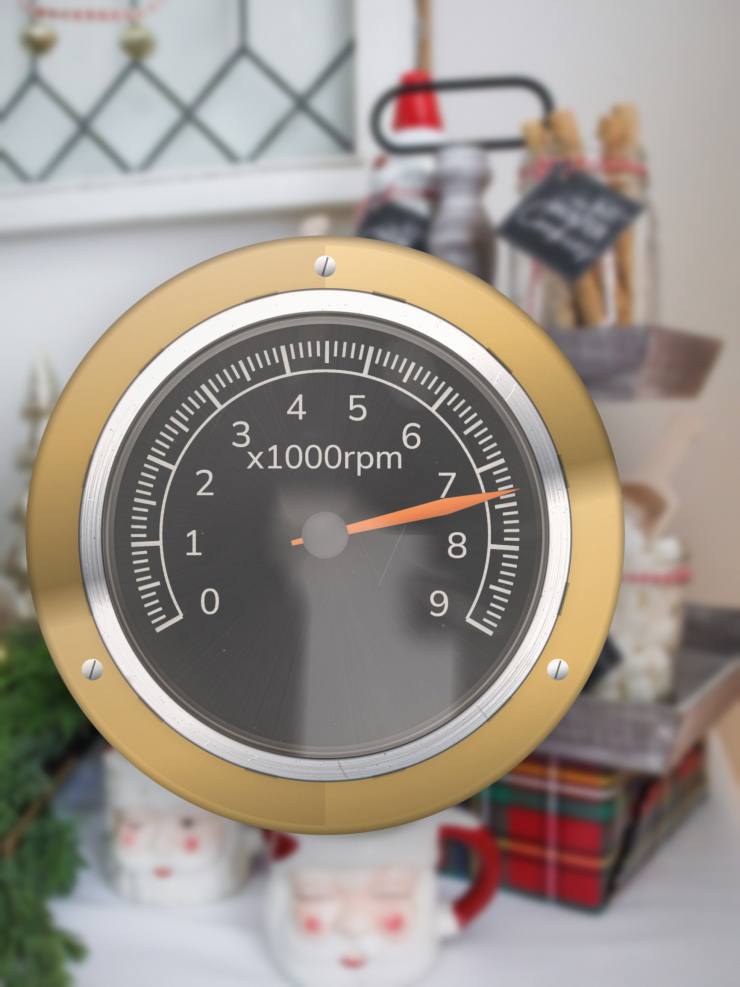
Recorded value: 7350; rpm
